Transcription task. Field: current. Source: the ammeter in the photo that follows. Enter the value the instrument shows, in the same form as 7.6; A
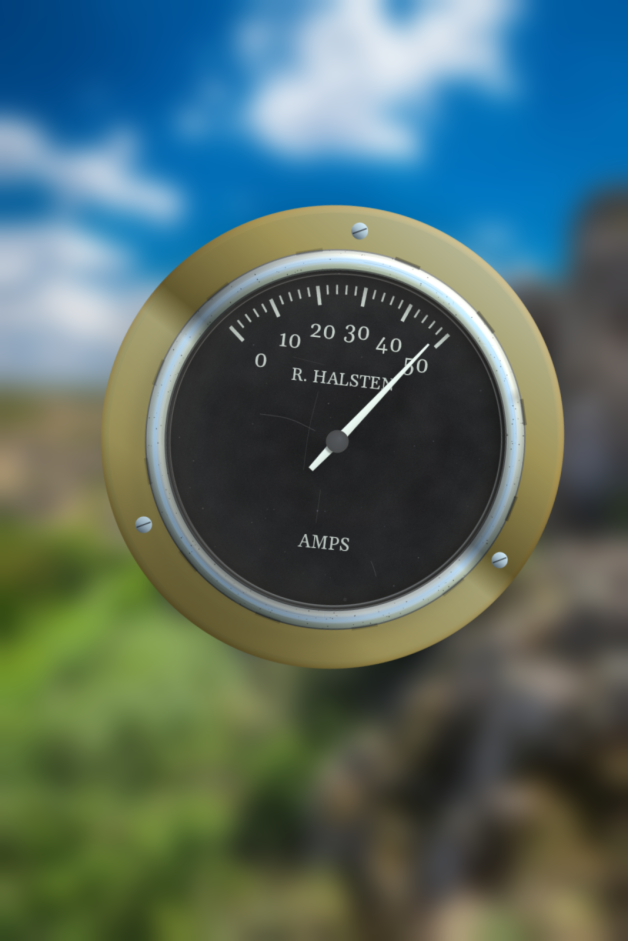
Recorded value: 48; A
